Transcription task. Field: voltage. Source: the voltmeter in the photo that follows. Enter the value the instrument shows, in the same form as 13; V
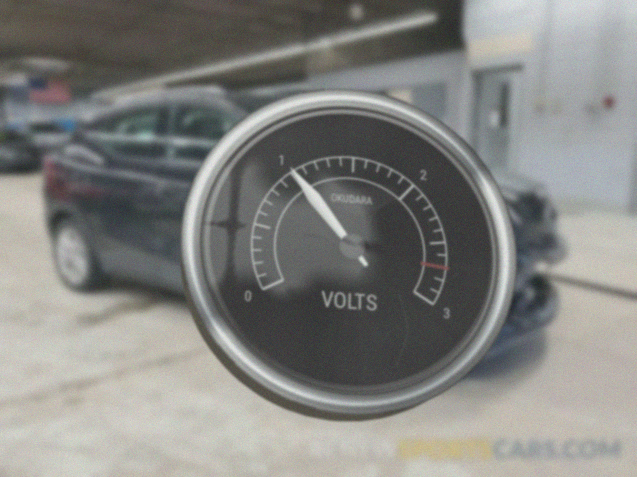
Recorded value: 1; V
